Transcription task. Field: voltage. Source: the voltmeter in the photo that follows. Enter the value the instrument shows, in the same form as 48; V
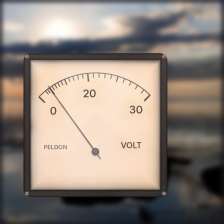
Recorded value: 10; V
